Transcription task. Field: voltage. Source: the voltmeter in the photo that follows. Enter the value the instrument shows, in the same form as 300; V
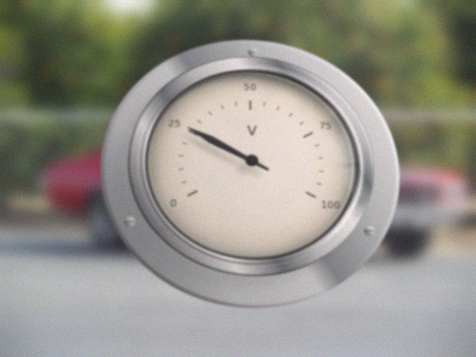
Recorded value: 25; V
